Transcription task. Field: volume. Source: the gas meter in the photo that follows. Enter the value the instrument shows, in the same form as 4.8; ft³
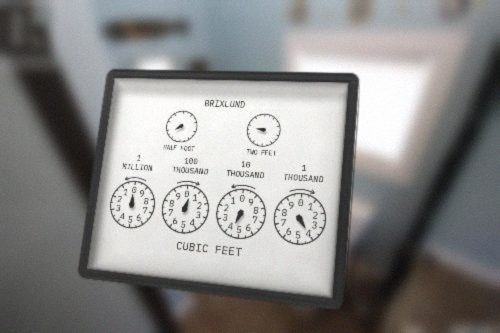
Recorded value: 4400; ft³
